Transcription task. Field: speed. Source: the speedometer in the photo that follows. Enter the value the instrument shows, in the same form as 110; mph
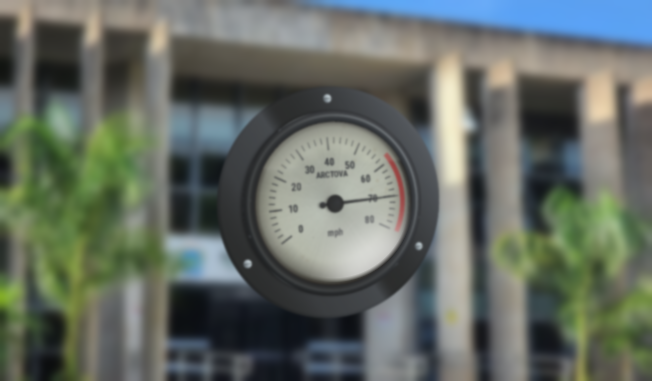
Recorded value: 70; mph
